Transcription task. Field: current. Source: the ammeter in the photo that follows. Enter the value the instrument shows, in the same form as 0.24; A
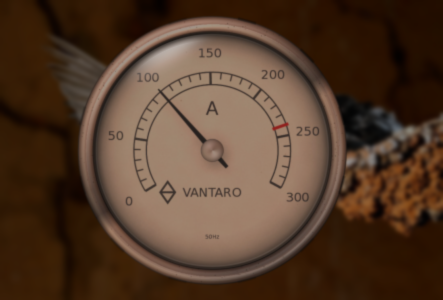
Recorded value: 100; A
